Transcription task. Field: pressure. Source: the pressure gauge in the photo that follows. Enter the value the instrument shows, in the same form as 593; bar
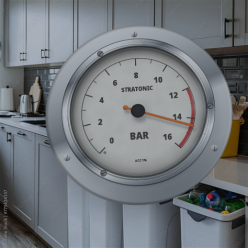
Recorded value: 14.5; bar
